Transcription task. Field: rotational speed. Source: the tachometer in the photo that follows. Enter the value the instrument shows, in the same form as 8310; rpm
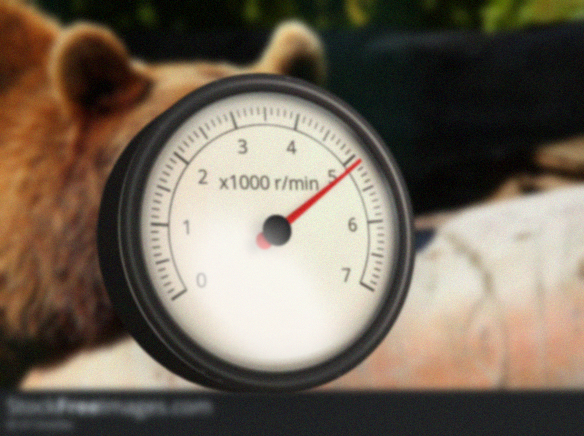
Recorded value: 5100; rpm
